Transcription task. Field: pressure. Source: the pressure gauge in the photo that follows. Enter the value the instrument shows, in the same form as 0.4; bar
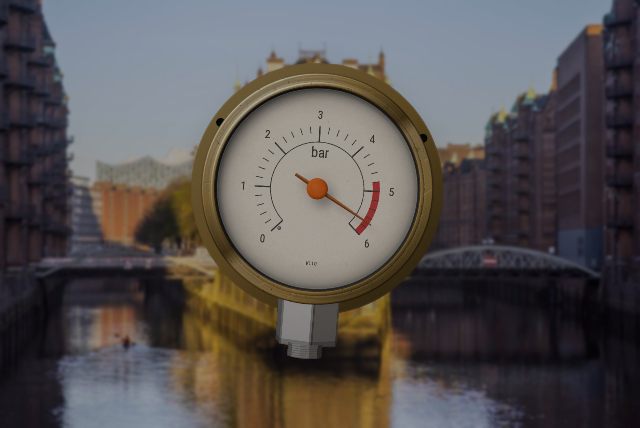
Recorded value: 5.7; bar
